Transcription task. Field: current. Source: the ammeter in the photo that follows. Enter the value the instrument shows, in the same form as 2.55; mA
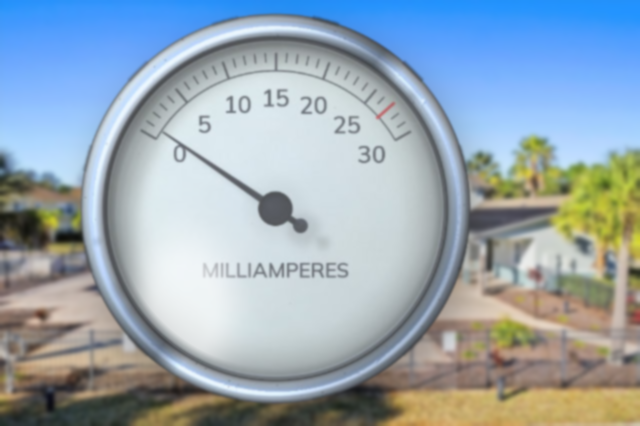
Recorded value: 1; mA
